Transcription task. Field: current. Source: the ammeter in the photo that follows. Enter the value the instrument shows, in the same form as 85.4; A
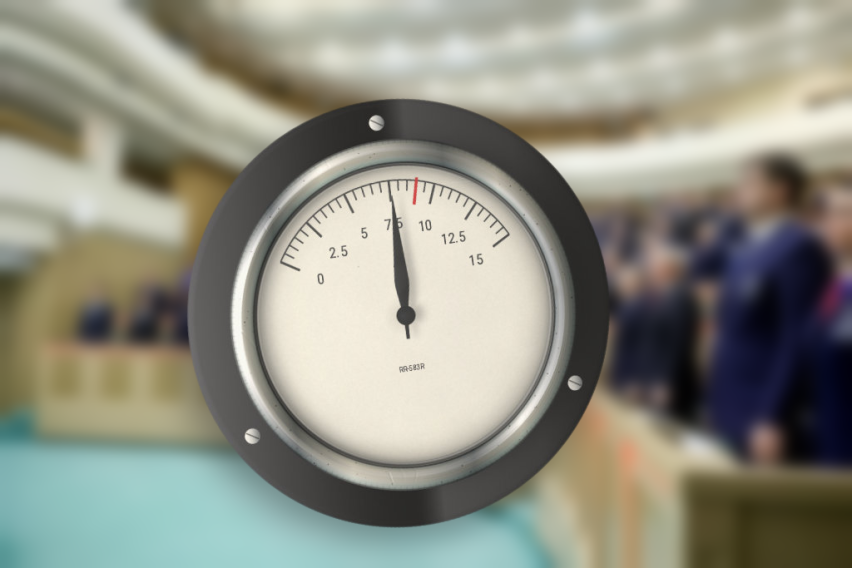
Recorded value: 7.5; A
